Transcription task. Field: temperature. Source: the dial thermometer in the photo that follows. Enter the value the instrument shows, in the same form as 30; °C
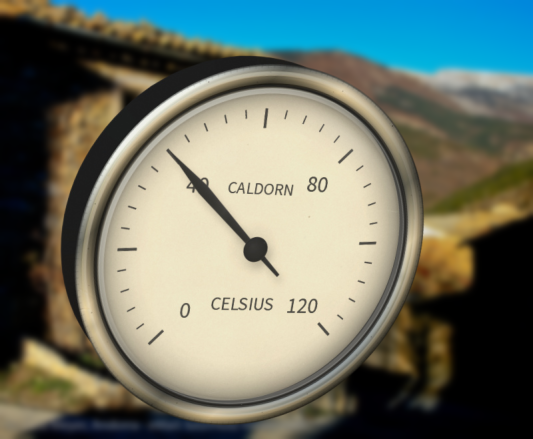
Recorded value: 40; °C
